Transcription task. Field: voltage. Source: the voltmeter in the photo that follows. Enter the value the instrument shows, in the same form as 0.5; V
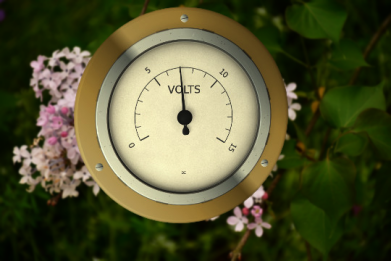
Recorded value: 7; V
